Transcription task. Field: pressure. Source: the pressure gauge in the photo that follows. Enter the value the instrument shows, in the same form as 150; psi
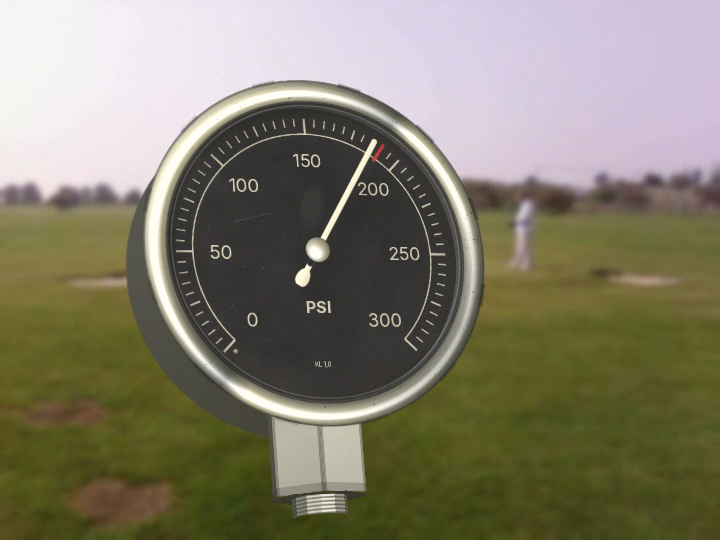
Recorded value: 185; psi
